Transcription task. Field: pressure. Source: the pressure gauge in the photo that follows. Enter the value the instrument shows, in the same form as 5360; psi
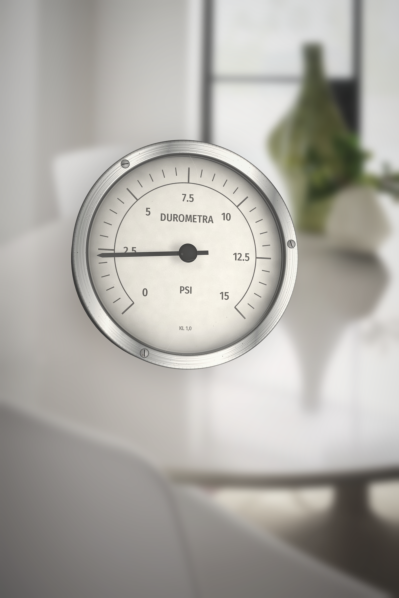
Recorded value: 2.25; psi
